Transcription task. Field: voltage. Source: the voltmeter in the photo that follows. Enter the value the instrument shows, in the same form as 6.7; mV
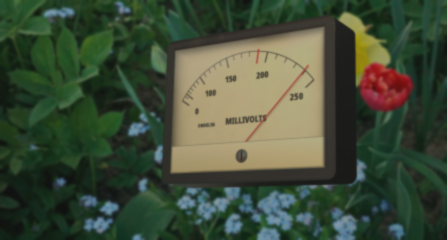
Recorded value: 240; mV
